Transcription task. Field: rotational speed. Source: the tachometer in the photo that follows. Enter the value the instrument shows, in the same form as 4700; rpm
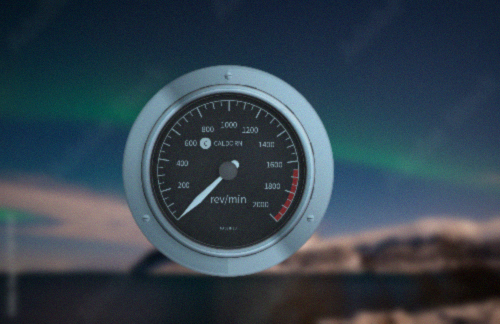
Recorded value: 0; rpm
